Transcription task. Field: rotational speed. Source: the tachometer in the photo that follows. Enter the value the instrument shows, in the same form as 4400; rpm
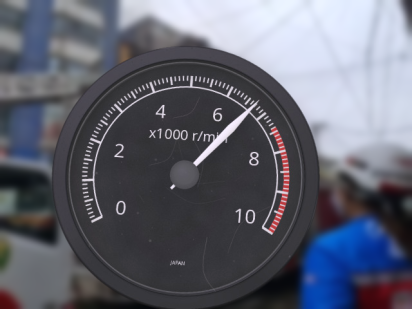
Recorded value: 6700; rpm
